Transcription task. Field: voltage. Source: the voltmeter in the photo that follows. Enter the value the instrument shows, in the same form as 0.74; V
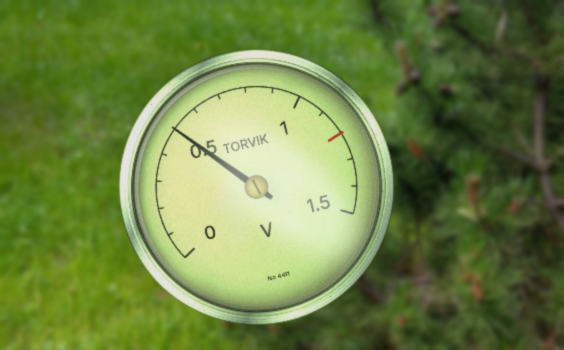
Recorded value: 0.5; V
